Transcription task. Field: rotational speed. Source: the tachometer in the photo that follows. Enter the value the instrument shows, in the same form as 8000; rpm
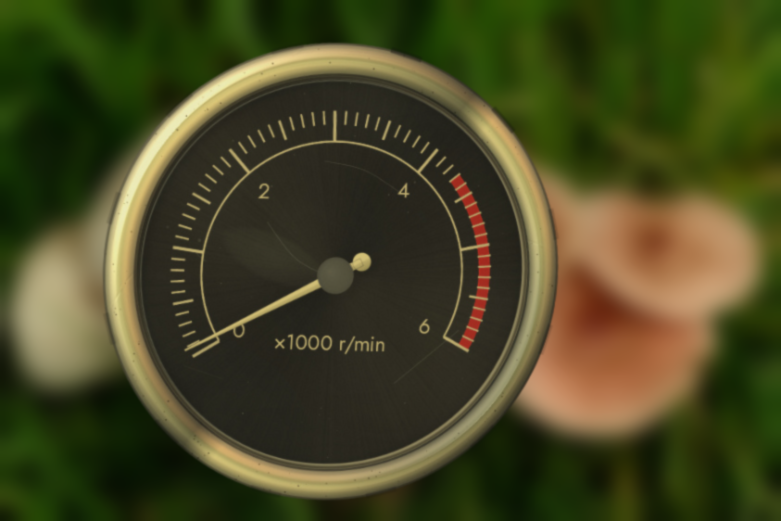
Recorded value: 100; rpm
